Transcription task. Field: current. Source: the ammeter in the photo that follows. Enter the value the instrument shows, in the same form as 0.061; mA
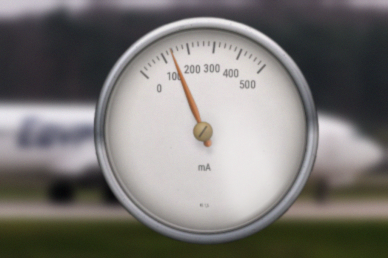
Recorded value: 140; mA
